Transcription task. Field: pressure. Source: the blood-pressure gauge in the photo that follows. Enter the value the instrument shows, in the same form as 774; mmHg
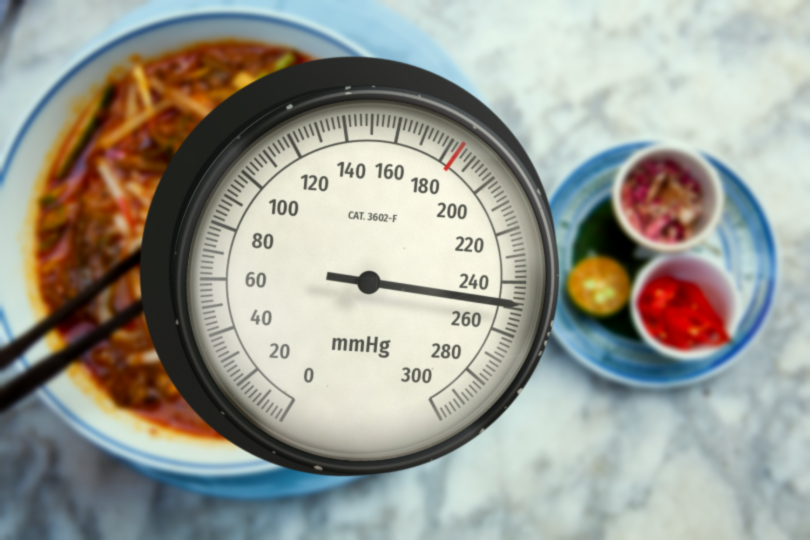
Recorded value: 248; mmHg
